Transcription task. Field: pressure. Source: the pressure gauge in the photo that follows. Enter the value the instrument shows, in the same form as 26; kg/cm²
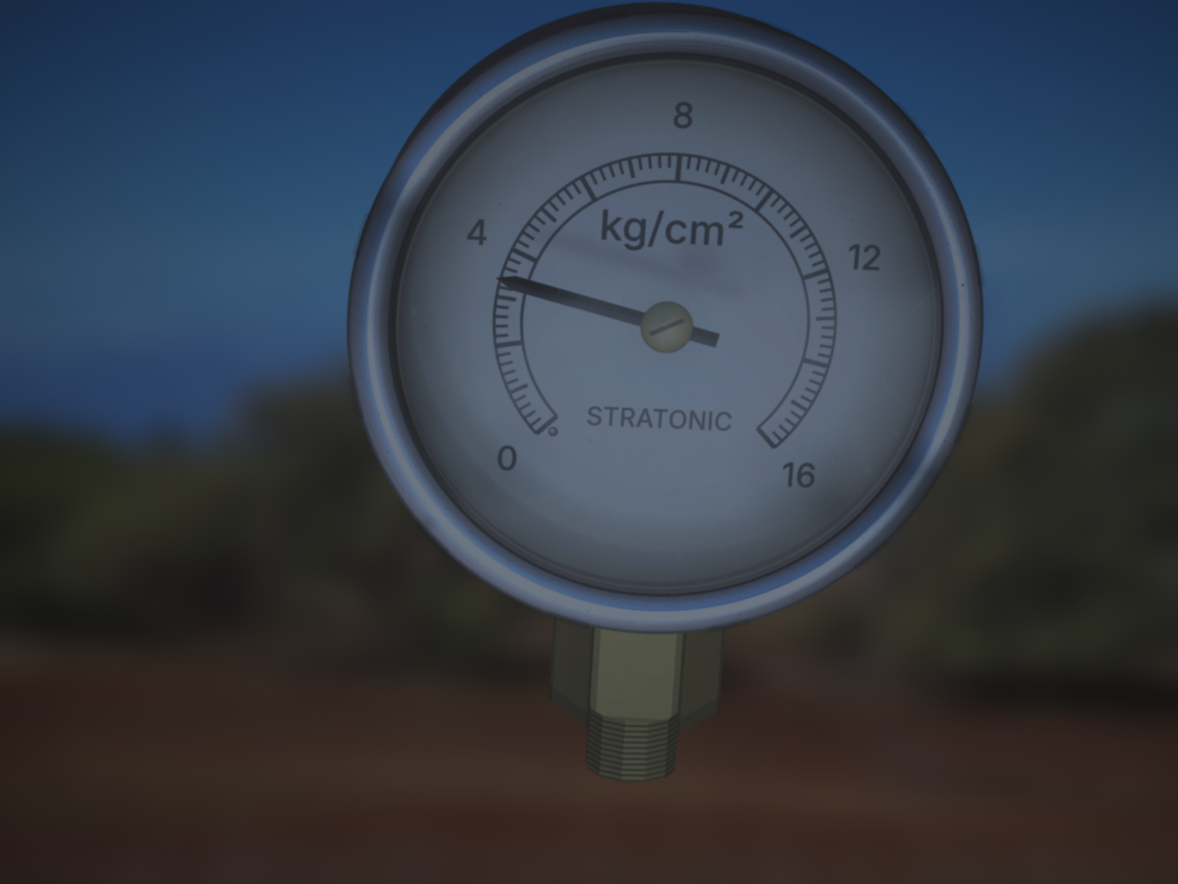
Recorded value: 3.4; kg/cm²
